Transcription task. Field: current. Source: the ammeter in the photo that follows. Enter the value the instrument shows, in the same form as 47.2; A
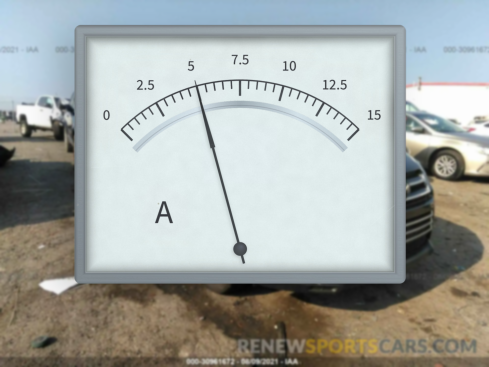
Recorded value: 5; A
